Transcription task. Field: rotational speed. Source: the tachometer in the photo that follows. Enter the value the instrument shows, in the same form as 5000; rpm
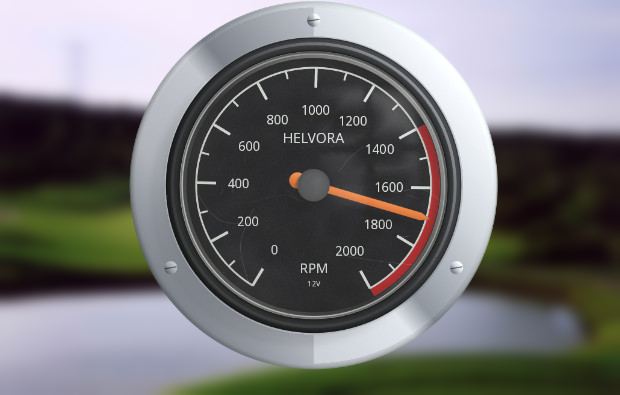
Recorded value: 1700; rpm
